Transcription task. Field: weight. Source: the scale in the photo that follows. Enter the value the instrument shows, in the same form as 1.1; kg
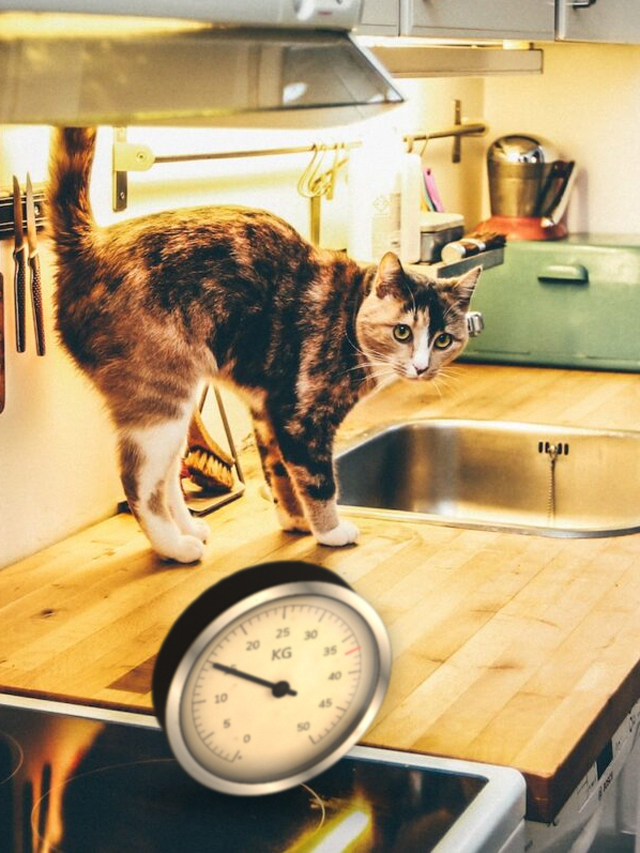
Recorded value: 15; kg
